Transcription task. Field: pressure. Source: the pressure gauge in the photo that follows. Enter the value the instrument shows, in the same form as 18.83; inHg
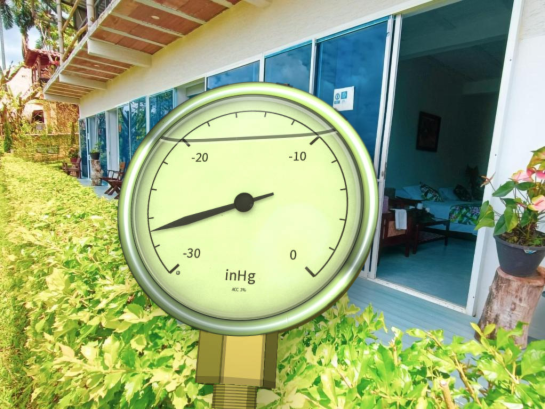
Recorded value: -27; inHg
